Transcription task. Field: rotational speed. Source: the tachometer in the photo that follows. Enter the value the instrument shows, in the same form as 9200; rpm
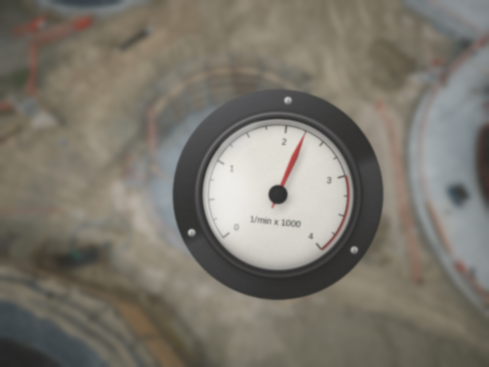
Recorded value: 2250; rpm
